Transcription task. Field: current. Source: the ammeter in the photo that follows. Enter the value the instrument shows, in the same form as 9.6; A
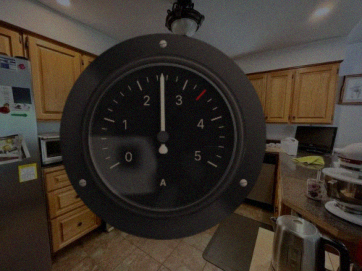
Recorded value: 2.5; A
